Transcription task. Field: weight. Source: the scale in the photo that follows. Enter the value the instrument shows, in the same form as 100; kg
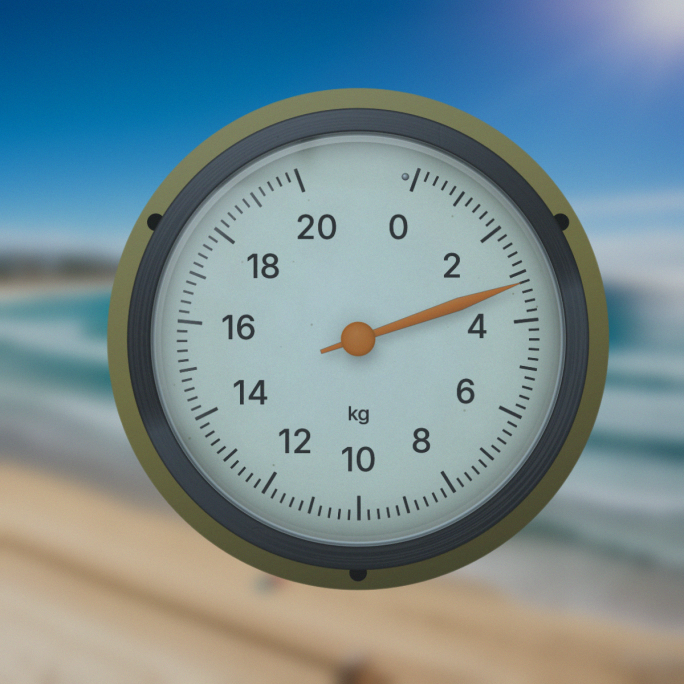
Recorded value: 3.2; kg
